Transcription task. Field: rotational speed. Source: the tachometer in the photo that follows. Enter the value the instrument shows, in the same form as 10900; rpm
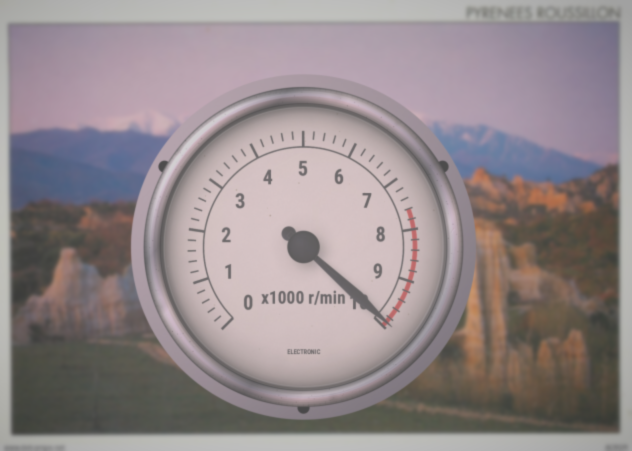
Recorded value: 9900; rpm
